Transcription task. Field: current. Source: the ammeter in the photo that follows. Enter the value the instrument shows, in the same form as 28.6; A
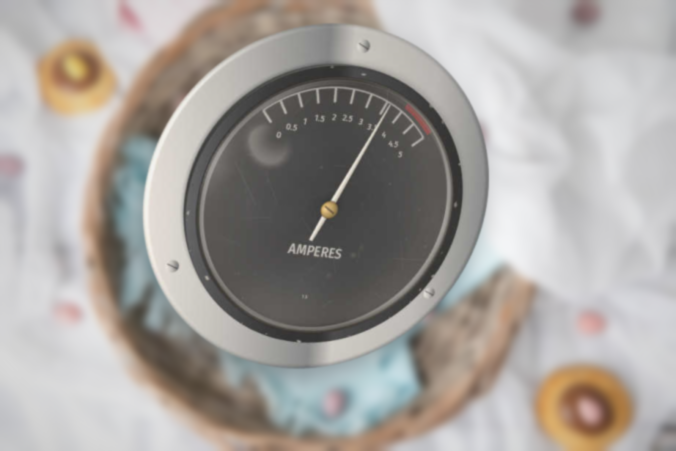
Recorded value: 3.5; A
